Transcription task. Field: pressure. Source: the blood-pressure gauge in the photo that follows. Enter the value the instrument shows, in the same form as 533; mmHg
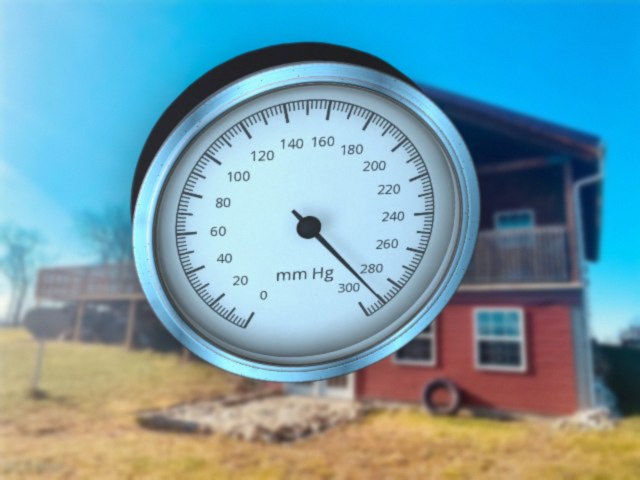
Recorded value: 290; mmHg
